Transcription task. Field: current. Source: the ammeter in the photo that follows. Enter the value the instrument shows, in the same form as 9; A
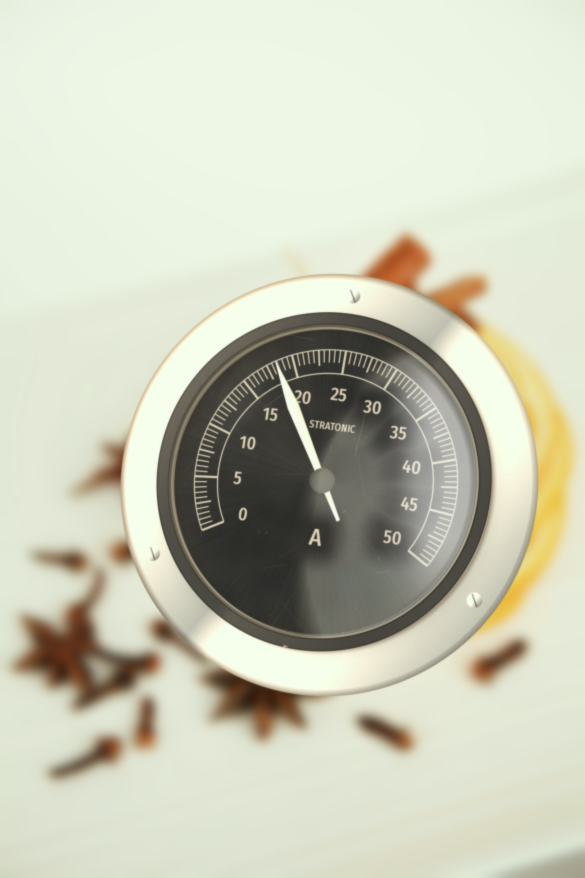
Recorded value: 18.5; A
